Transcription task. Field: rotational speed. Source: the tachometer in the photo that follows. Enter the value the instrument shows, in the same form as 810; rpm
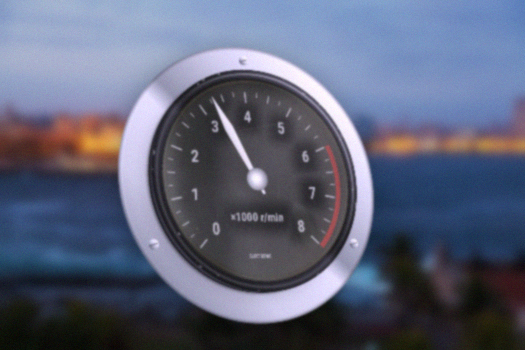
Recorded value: 3250; rpm
